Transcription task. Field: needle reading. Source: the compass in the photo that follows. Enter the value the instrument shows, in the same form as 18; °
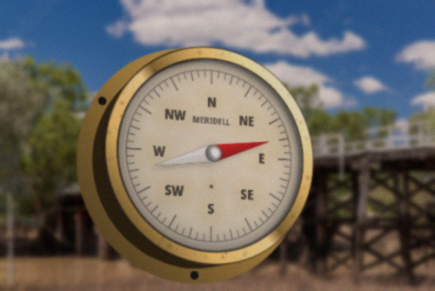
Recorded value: 75; °
